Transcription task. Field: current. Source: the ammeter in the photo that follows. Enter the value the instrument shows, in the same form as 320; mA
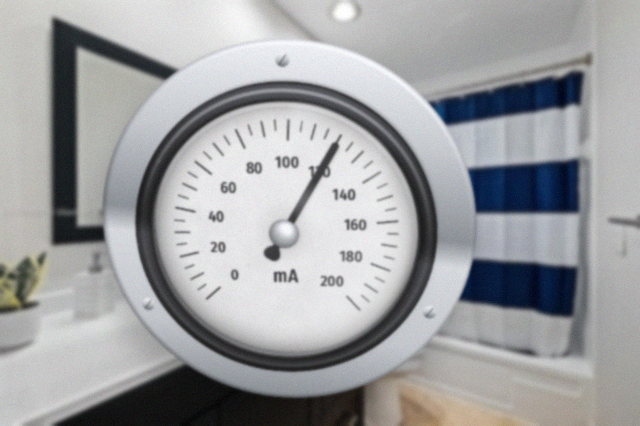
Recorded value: 120; mA
